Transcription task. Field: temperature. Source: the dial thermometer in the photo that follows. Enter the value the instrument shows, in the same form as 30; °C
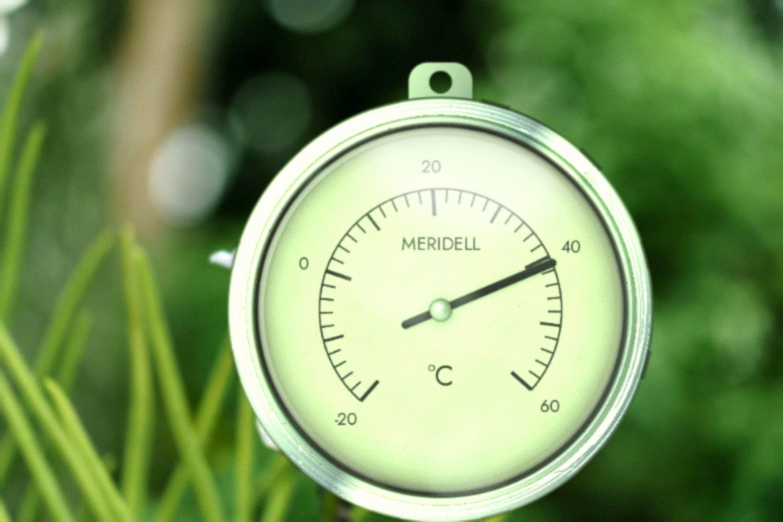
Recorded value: 41; °C
